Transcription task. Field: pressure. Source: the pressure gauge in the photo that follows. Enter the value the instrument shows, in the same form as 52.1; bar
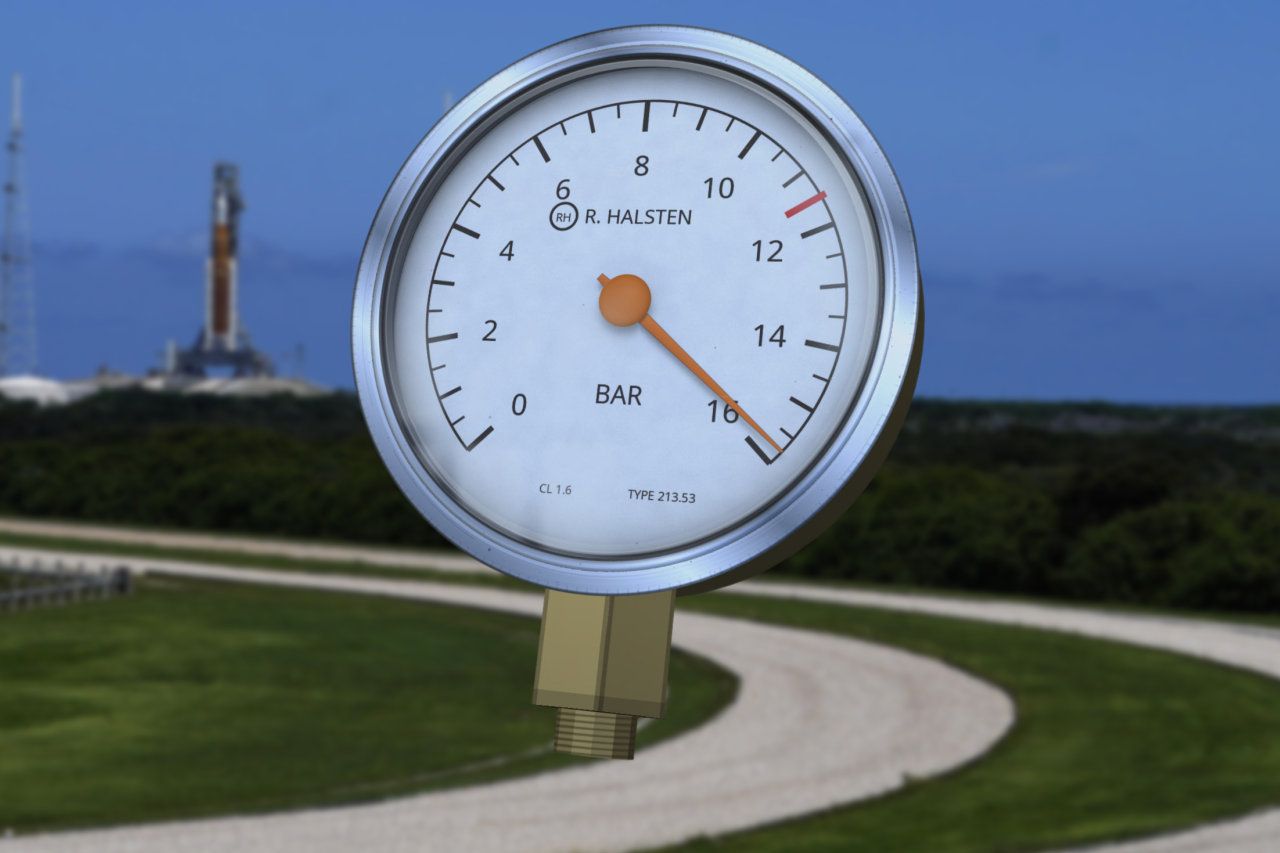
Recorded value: 15.75; bar
